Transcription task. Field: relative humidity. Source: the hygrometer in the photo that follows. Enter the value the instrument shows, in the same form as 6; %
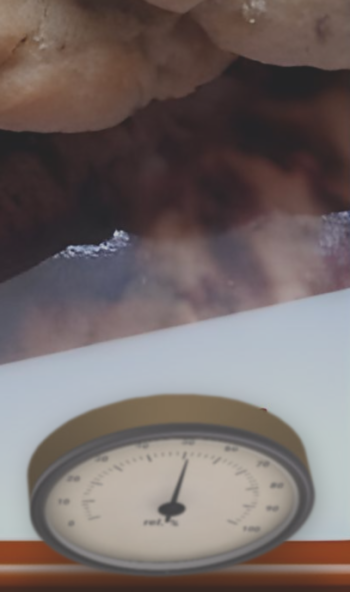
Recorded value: 50; %
